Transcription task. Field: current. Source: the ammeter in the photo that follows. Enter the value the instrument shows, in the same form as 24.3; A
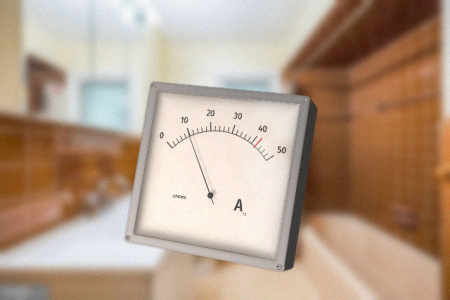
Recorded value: 10; A
